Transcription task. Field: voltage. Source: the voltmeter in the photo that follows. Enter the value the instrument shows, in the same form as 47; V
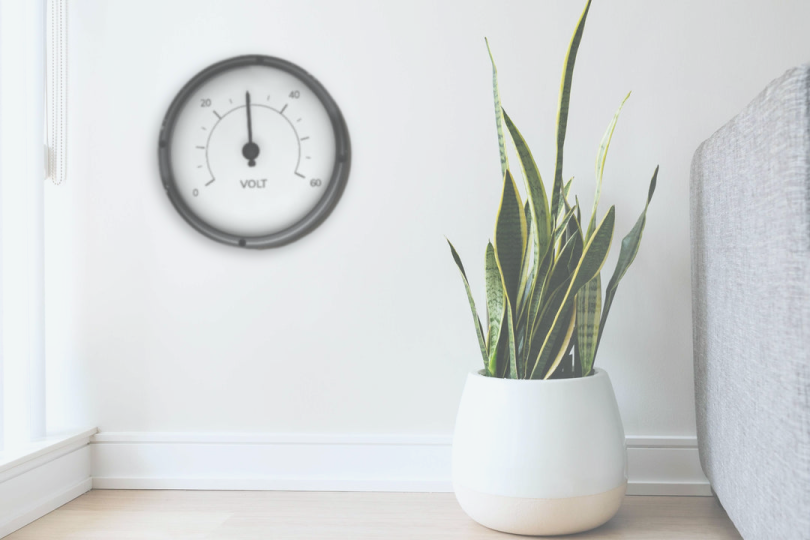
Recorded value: 30; V
